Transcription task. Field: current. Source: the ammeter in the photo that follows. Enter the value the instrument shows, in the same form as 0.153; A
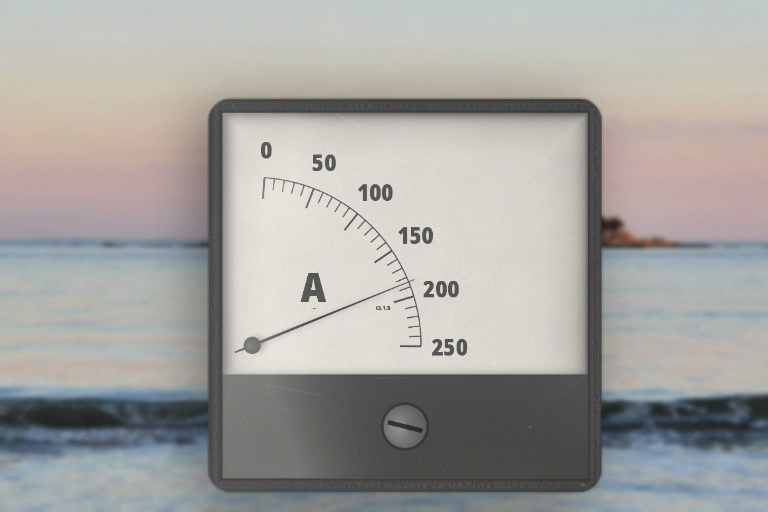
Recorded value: 185; A
